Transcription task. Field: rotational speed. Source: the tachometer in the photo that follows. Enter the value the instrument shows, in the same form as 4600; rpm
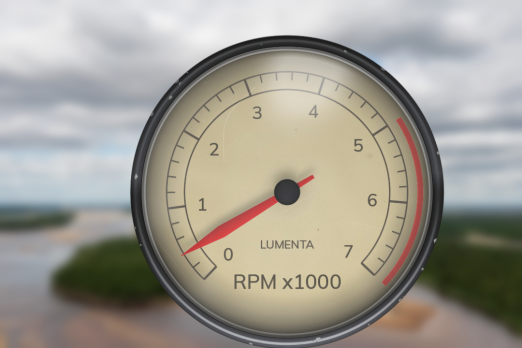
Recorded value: 400; rpm
